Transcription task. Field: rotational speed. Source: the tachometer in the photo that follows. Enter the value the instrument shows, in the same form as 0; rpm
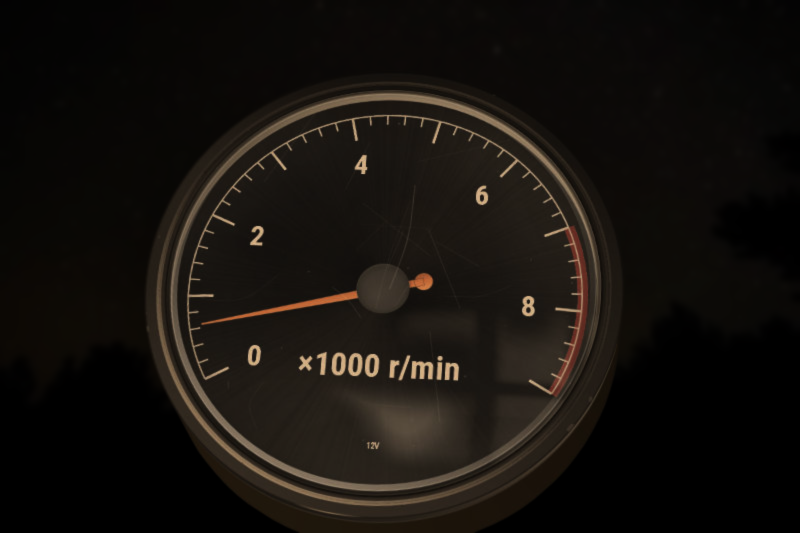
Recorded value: 600; rpm
